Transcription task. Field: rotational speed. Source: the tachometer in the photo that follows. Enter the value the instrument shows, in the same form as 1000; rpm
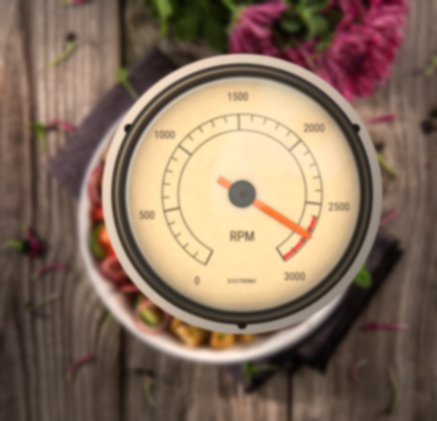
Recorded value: 2750; rpm
